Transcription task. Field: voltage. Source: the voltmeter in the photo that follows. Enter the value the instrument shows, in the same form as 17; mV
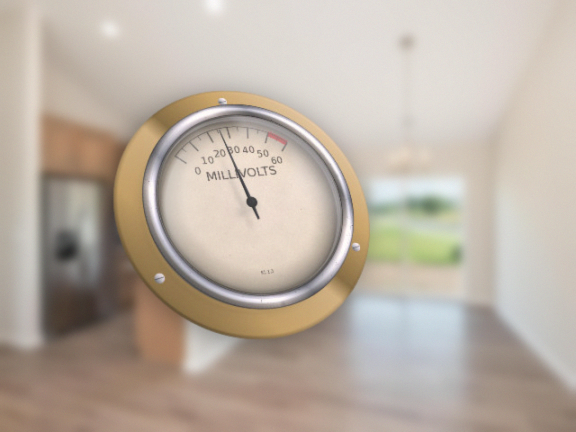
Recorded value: 25; mV
